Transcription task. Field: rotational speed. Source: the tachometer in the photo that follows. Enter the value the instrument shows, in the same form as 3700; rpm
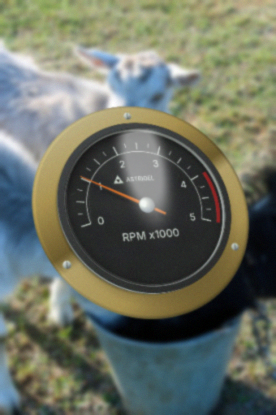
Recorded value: 1000; rpm
